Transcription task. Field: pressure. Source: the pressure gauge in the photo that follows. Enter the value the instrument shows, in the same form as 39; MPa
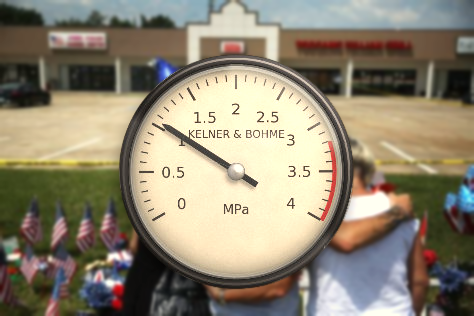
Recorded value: 1.05; MPa
